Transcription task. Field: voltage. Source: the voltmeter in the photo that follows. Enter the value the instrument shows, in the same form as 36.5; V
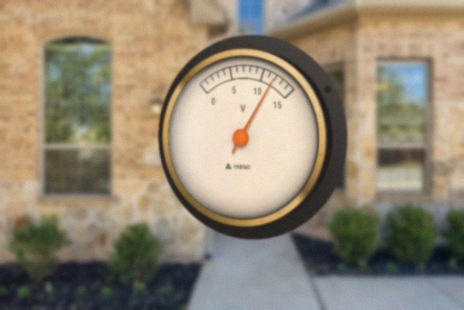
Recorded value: 12; V
